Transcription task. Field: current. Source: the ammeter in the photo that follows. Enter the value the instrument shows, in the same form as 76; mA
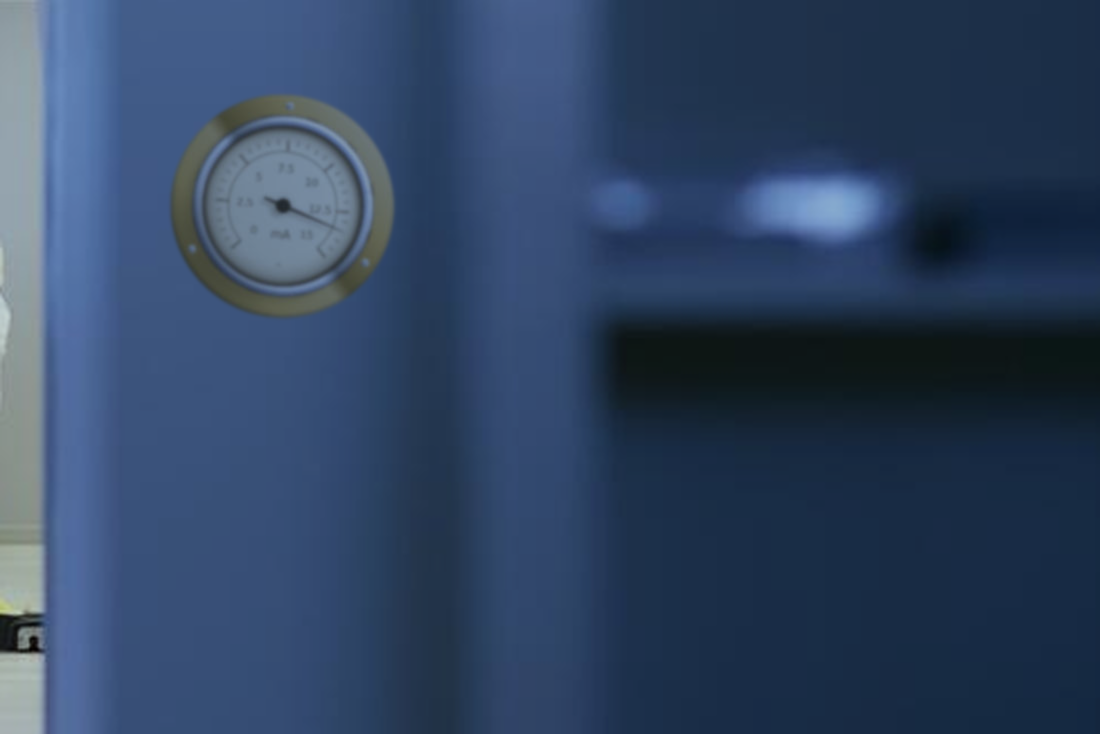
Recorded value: 13.5; mA
